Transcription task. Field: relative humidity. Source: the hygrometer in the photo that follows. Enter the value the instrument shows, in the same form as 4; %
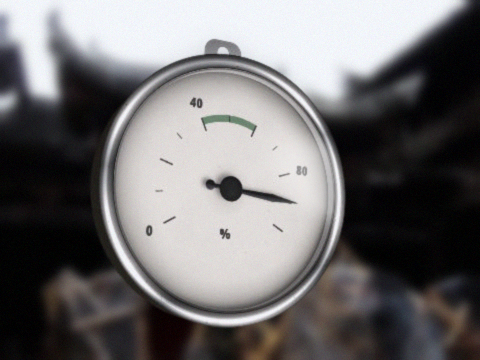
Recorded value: 90; %
